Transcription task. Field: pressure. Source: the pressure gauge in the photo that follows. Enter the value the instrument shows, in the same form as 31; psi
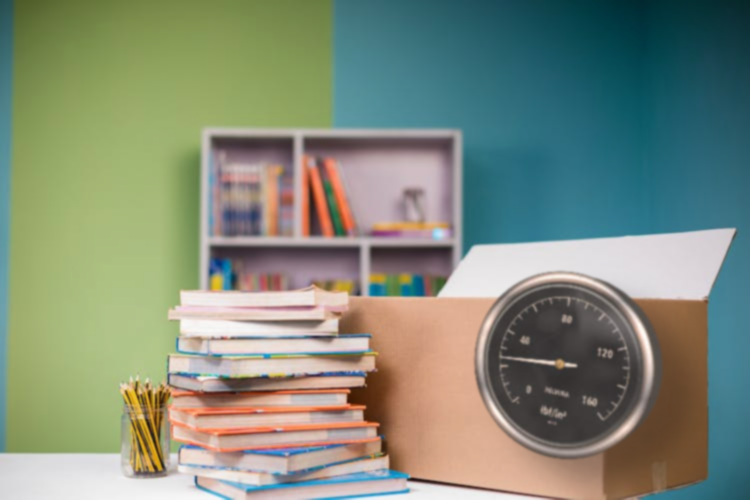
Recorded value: 25; psi
